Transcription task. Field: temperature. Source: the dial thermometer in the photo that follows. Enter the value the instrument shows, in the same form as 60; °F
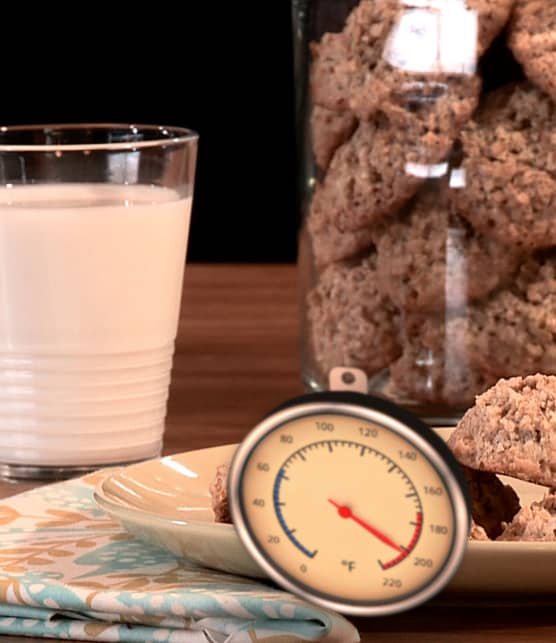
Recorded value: 200; °F
